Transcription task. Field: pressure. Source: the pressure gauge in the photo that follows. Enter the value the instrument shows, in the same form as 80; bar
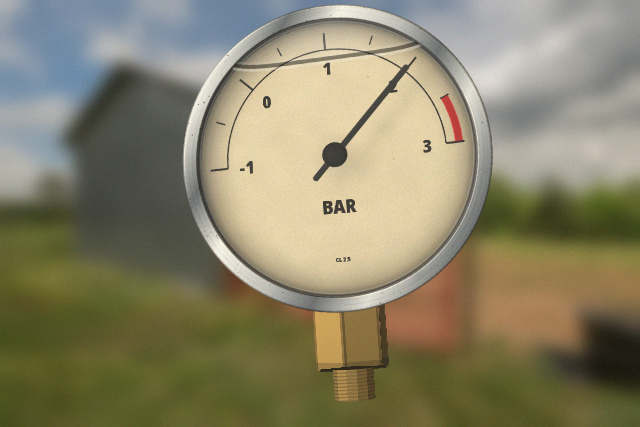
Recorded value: 2; bar
